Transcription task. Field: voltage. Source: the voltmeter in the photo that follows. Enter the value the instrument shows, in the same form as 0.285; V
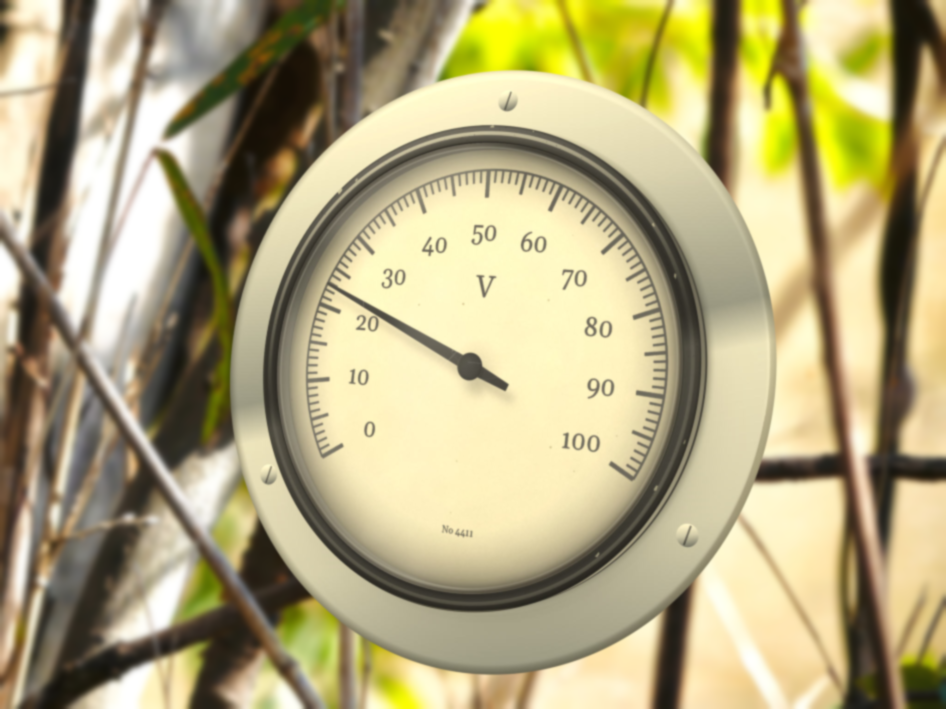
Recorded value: 23; V
